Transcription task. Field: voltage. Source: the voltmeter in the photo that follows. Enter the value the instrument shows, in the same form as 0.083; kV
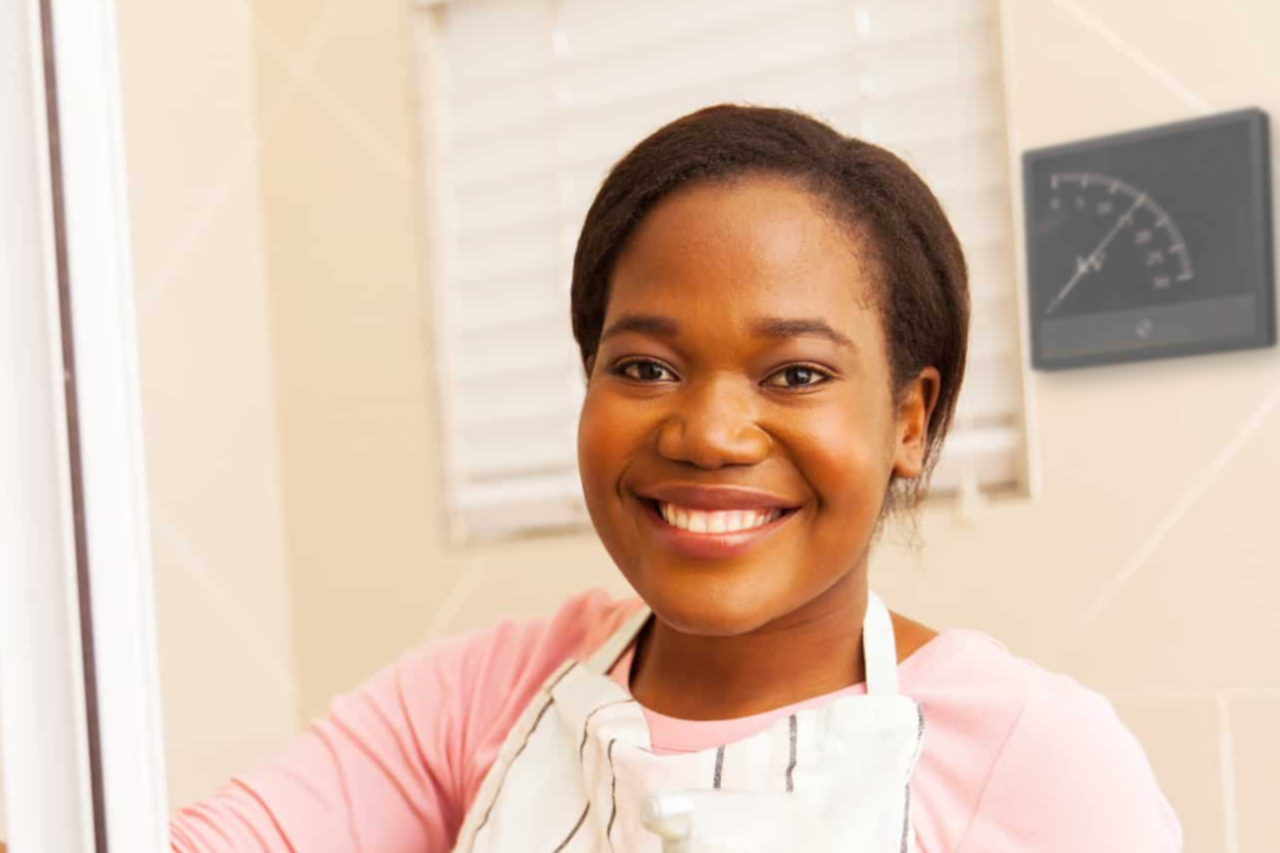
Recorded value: 15; kV
